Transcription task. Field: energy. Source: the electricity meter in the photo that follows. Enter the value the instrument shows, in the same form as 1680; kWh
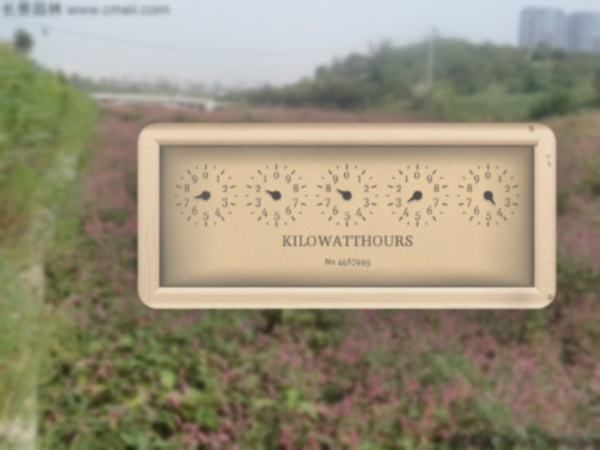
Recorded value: 71834; kWh
